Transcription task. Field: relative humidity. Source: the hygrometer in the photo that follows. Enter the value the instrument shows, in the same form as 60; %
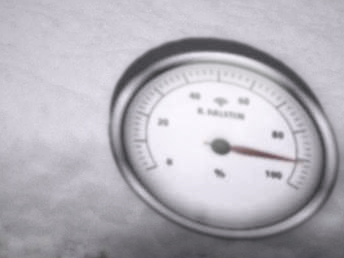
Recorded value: 90; %
